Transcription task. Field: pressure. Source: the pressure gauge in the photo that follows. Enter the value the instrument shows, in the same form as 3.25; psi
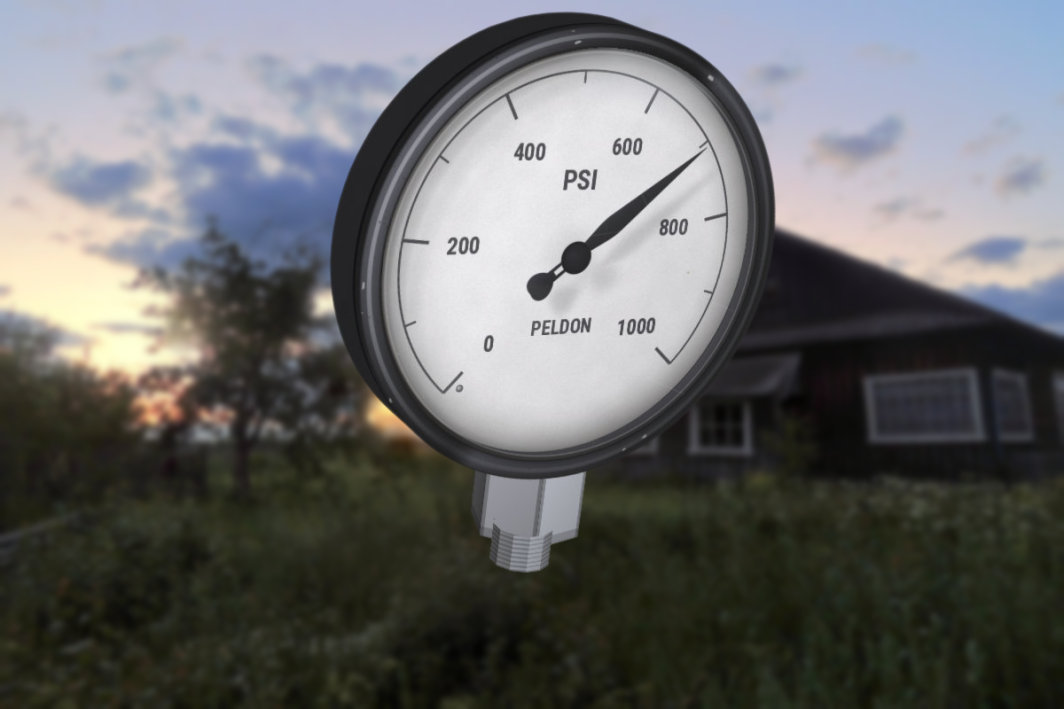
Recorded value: 700; psi
